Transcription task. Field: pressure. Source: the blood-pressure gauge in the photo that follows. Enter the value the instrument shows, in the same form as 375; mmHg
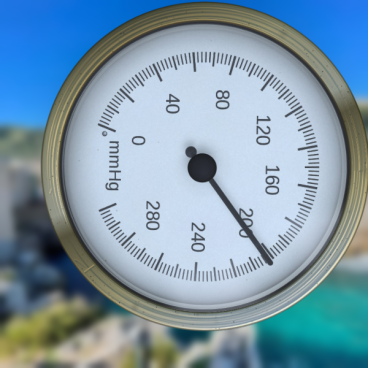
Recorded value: 202; mmHg
